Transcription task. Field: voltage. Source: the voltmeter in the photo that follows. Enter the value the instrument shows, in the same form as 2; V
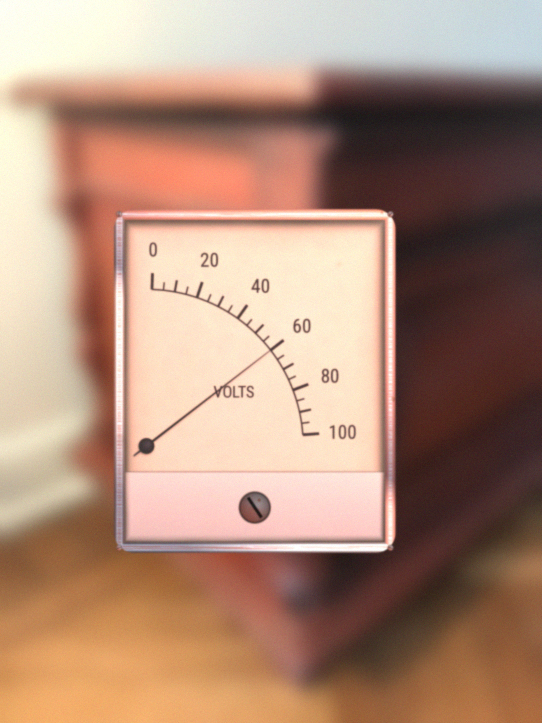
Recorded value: 60; V
